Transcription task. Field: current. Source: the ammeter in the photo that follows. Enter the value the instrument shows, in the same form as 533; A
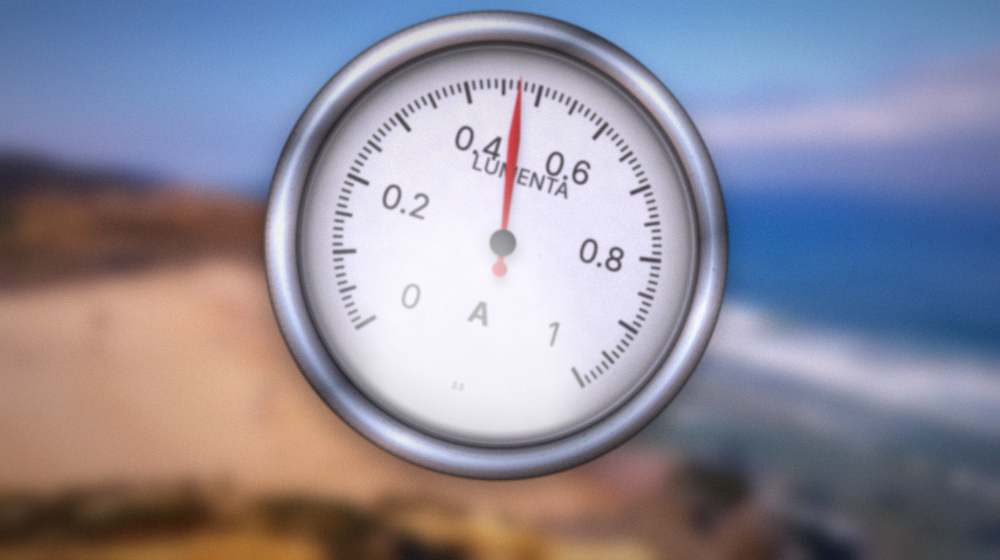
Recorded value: 0.47; A
